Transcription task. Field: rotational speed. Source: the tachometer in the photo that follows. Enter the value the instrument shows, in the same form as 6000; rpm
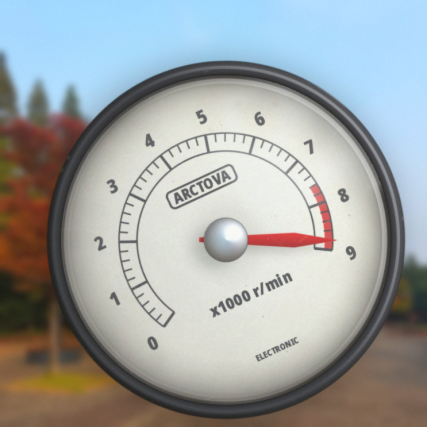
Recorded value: 8800; rpm
